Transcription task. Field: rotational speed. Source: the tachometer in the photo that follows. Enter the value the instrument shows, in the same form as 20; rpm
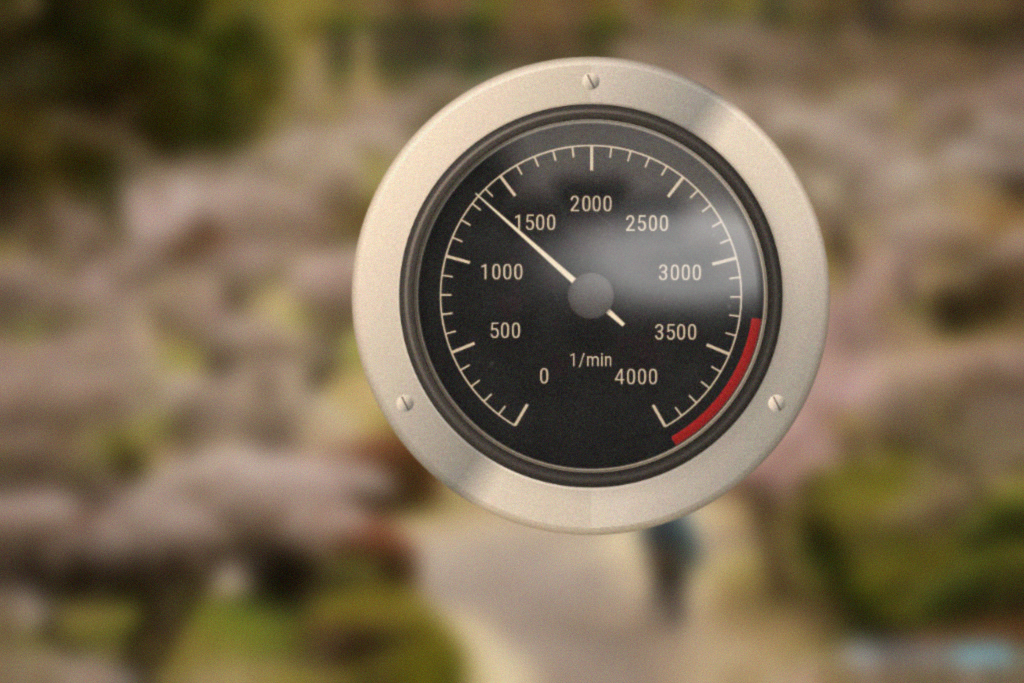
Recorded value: 1350; rpm
